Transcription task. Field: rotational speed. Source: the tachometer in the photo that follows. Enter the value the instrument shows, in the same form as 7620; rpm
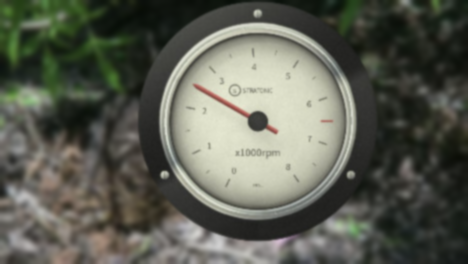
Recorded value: 2500; rpm
